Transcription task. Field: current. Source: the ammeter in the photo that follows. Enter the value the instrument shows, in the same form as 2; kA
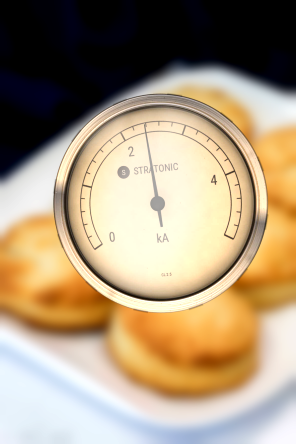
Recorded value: 2.4; kA
